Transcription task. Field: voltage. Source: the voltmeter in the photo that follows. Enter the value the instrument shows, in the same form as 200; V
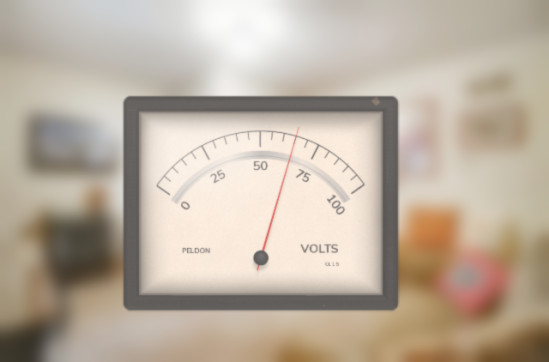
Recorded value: 65; V
